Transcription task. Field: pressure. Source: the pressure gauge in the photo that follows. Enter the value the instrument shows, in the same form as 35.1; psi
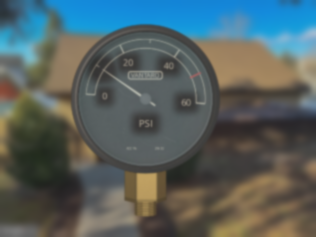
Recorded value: 10; psi
